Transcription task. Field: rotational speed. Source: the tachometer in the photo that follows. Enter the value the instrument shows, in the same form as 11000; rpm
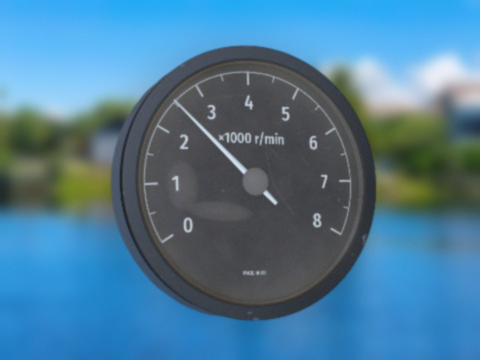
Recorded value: 2500; rpm
